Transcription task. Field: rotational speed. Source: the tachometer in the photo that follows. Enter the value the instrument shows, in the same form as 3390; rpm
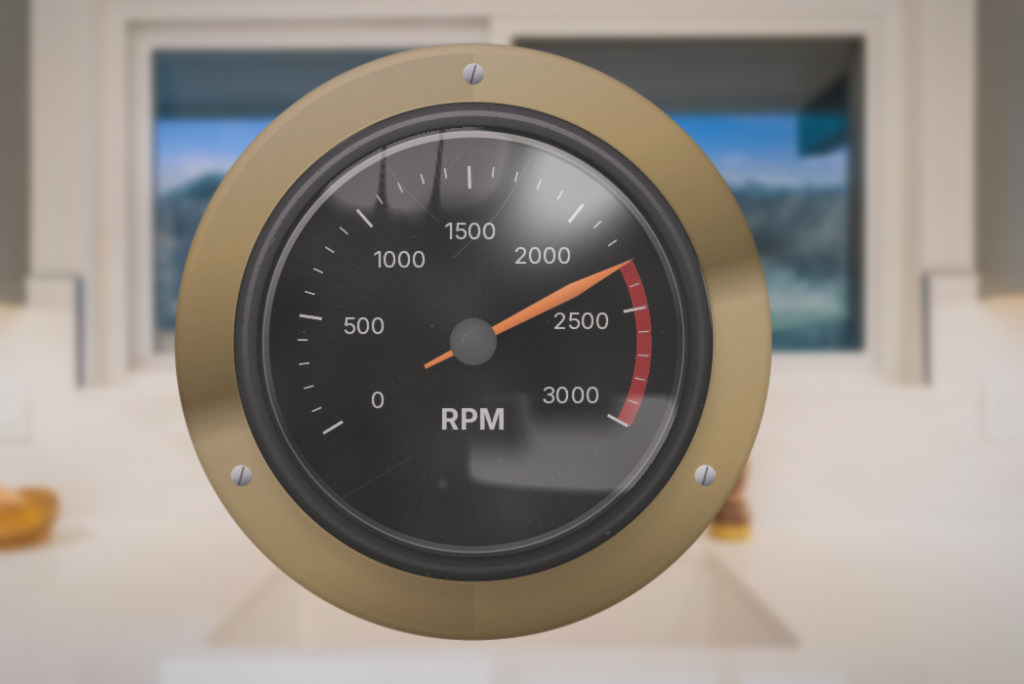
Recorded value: 2300; rpm
